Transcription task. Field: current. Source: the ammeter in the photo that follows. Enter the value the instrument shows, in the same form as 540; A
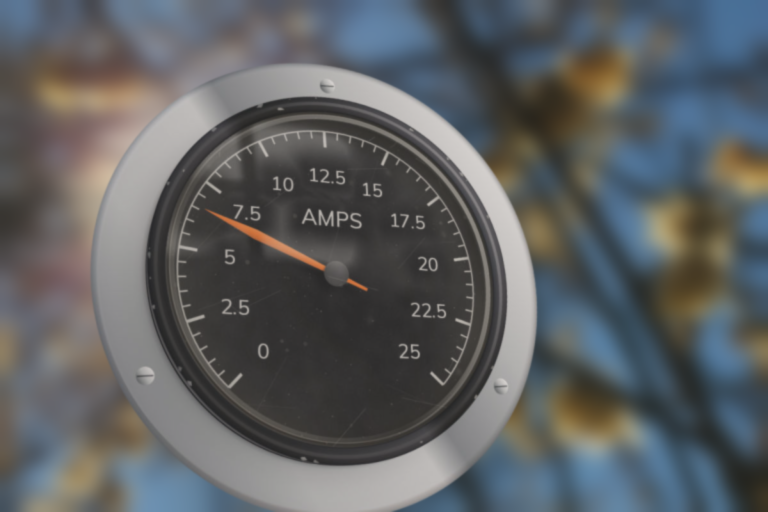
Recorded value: 6.5; A
